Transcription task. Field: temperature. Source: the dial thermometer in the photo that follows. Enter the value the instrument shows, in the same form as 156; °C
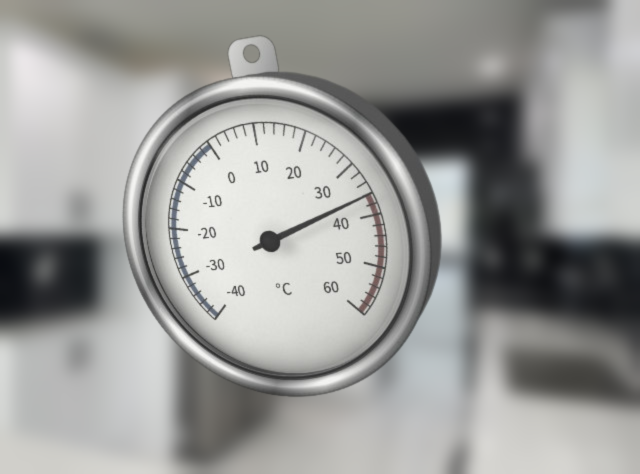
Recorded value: 36; °C
